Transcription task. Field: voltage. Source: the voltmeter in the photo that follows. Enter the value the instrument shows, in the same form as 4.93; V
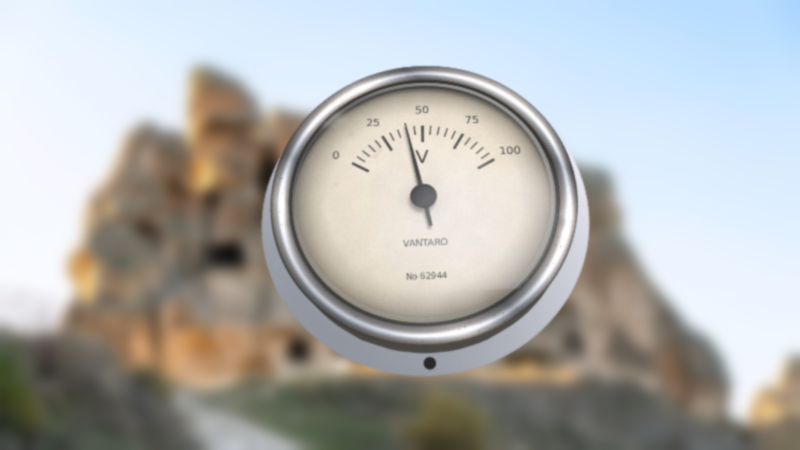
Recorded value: 40; V
